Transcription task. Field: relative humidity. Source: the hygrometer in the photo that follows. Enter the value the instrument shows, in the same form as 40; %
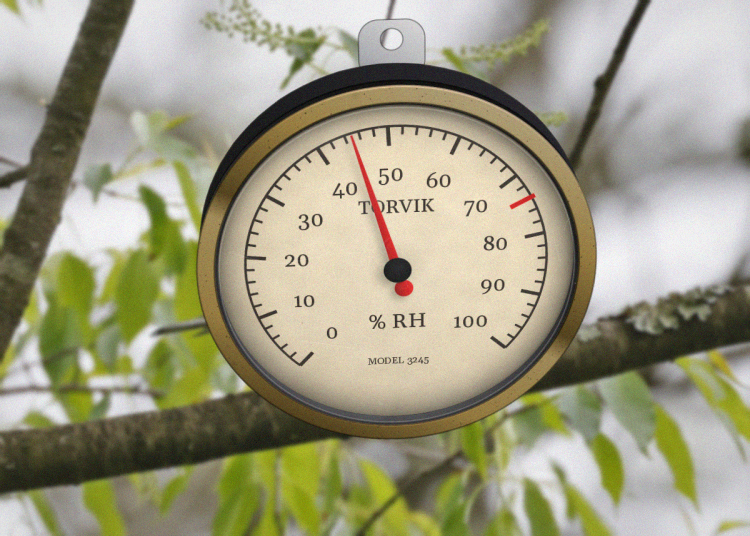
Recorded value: 45; %
